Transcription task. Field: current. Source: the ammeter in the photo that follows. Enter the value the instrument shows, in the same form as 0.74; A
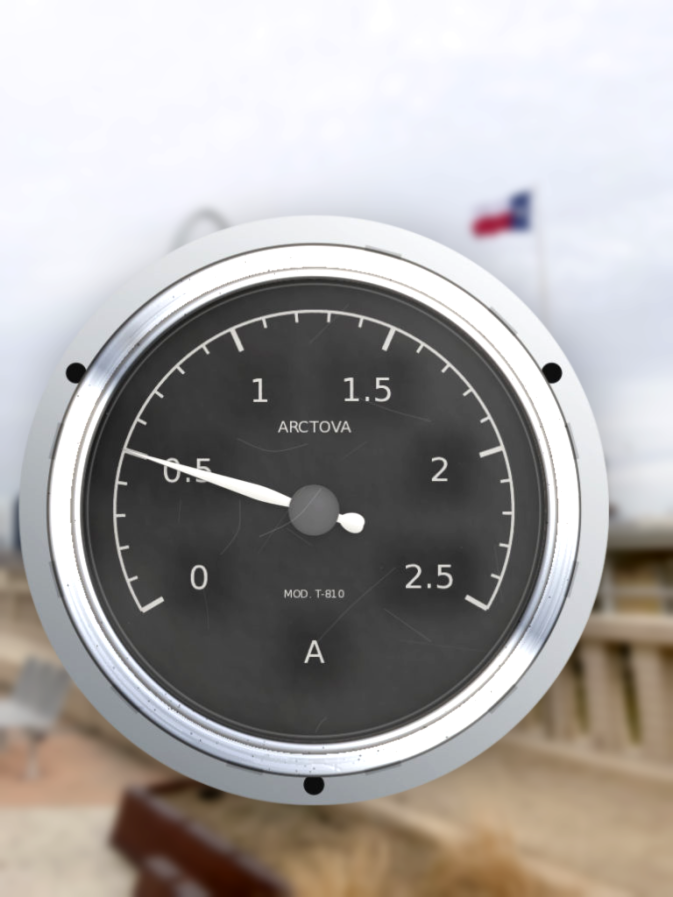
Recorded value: 0.5; A
